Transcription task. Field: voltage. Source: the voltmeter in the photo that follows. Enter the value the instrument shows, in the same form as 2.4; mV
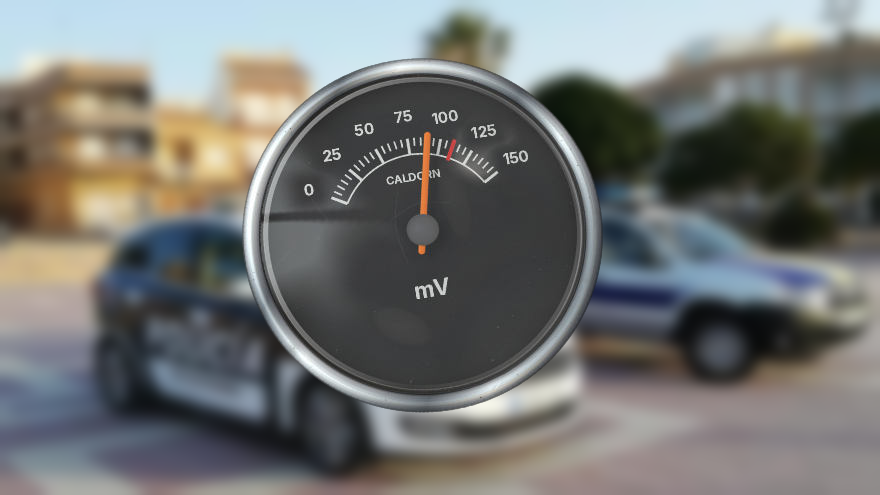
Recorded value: 90; mV
